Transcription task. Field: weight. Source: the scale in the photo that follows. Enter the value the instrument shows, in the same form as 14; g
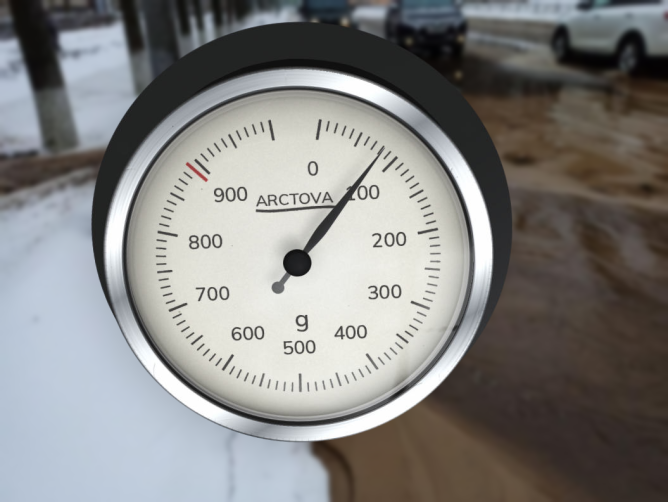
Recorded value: 80; g
